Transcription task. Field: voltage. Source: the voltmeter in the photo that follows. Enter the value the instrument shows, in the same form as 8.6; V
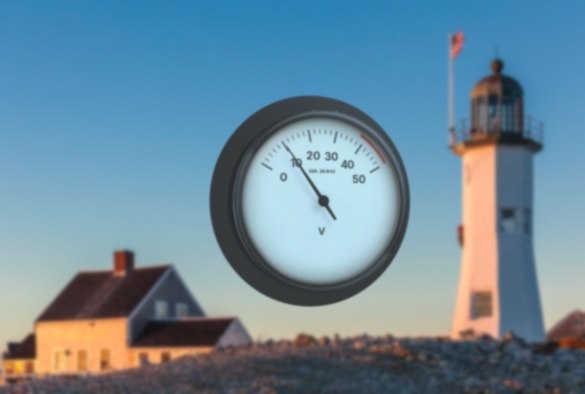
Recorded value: 10; V
